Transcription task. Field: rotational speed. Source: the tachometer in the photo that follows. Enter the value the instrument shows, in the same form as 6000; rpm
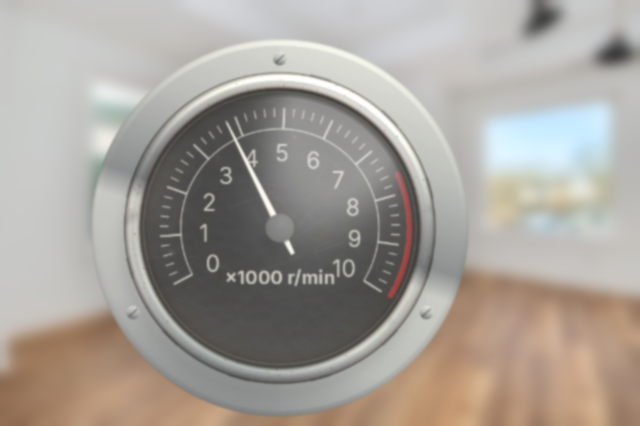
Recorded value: 3800; rpm
